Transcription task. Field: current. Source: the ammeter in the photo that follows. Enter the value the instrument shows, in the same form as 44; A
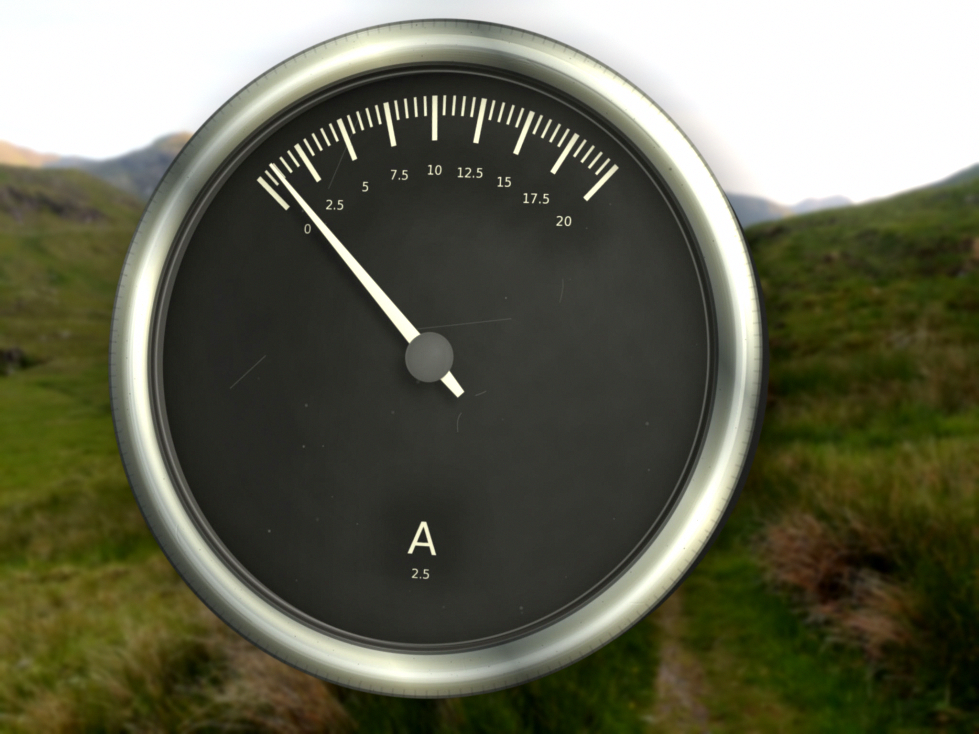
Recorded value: 1; A
